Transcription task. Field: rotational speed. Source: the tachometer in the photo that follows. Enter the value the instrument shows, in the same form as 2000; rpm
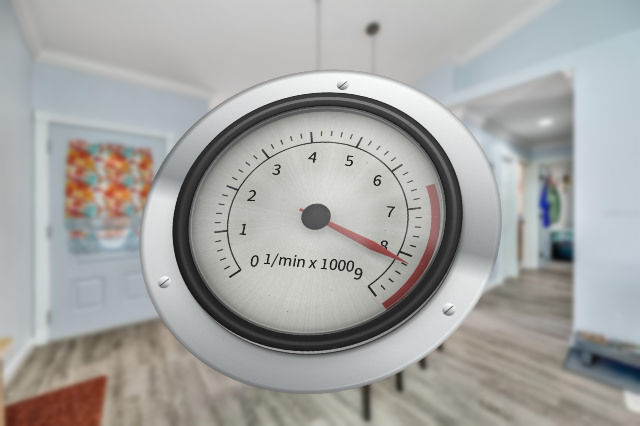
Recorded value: 8200; rpm
